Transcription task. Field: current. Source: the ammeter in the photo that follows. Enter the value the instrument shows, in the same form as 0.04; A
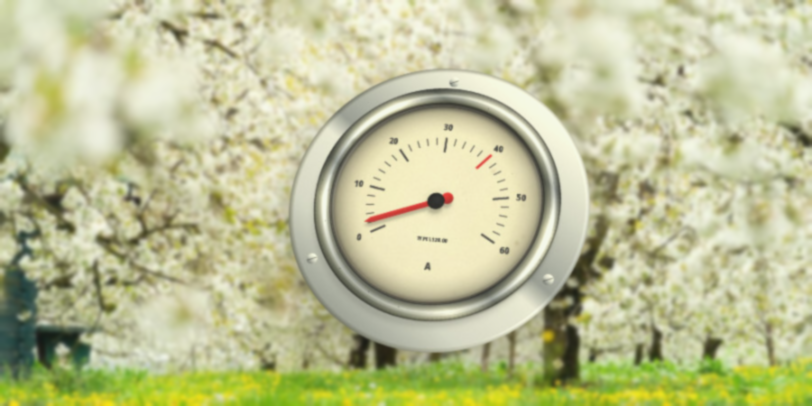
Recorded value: 2; A
